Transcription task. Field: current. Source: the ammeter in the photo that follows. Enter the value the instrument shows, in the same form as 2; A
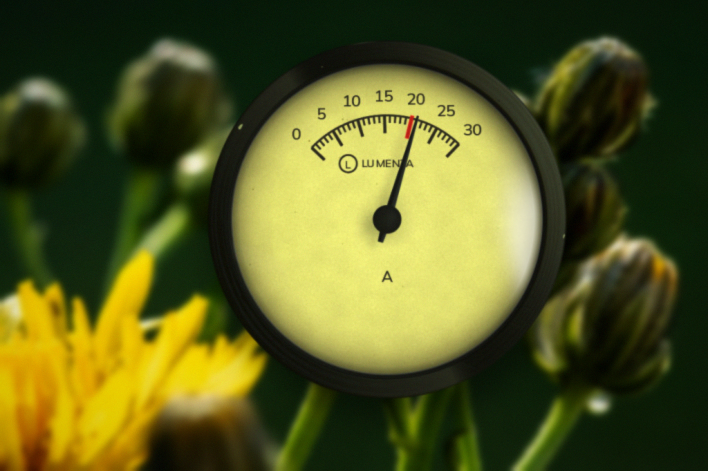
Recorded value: 21; A
